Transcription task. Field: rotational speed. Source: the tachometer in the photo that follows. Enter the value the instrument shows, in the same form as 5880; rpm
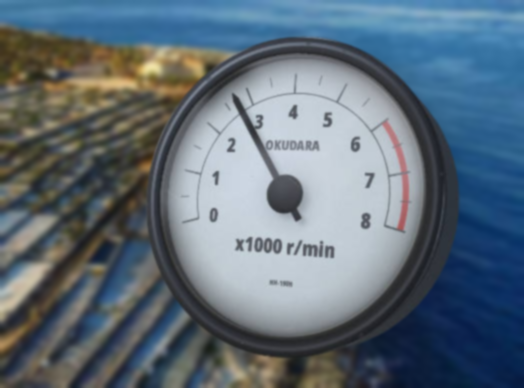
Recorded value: 2750; rpm
